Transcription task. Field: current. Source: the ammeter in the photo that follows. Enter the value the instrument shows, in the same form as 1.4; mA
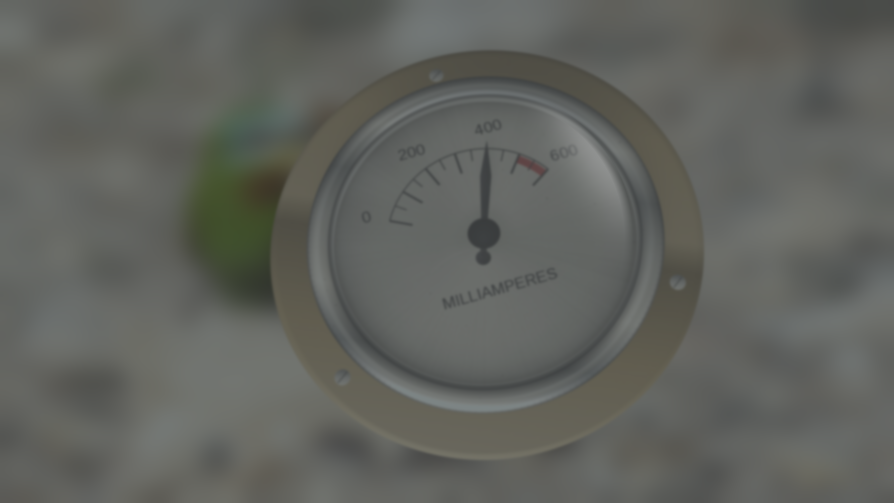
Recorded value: 400; mA
